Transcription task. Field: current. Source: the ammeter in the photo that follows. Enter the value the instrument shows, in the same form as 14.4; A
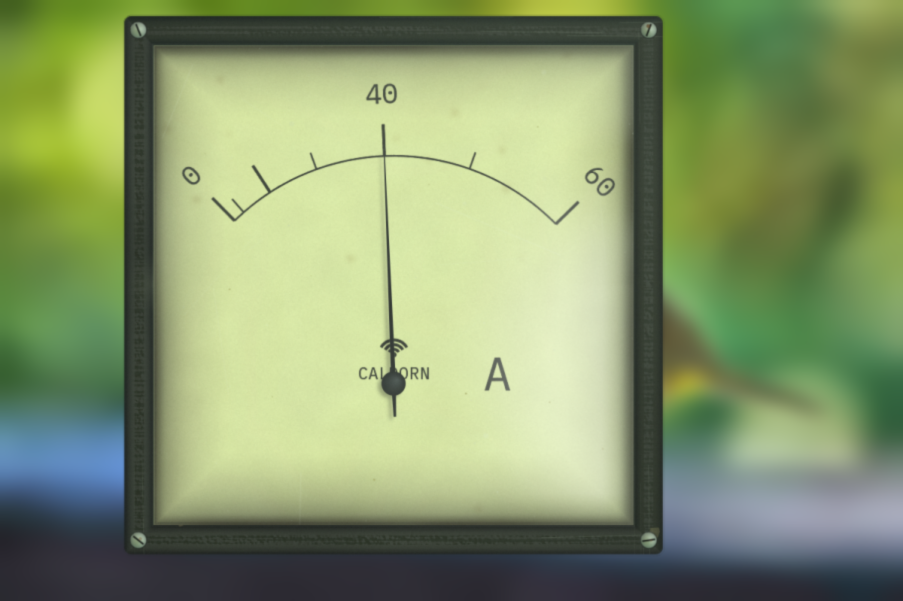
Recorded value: 40; A
